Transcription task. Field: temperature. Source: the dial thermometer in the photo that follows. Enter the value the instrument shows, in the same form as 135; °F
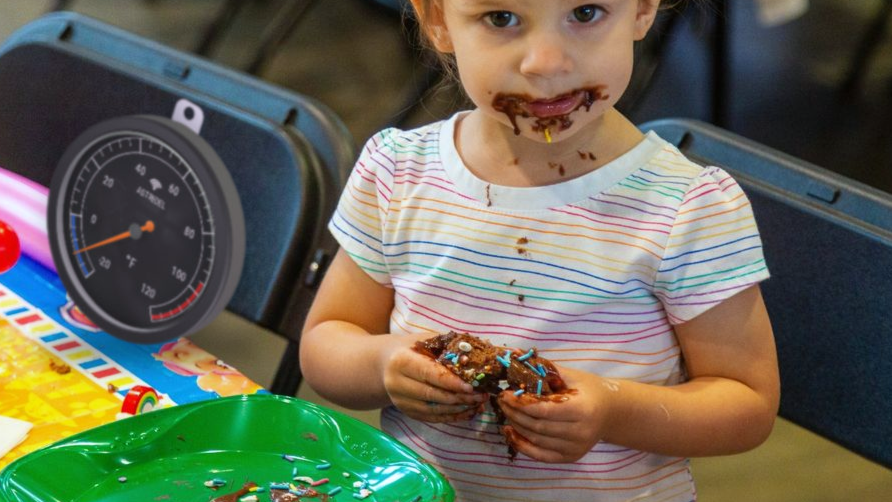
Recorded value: -12; °F
